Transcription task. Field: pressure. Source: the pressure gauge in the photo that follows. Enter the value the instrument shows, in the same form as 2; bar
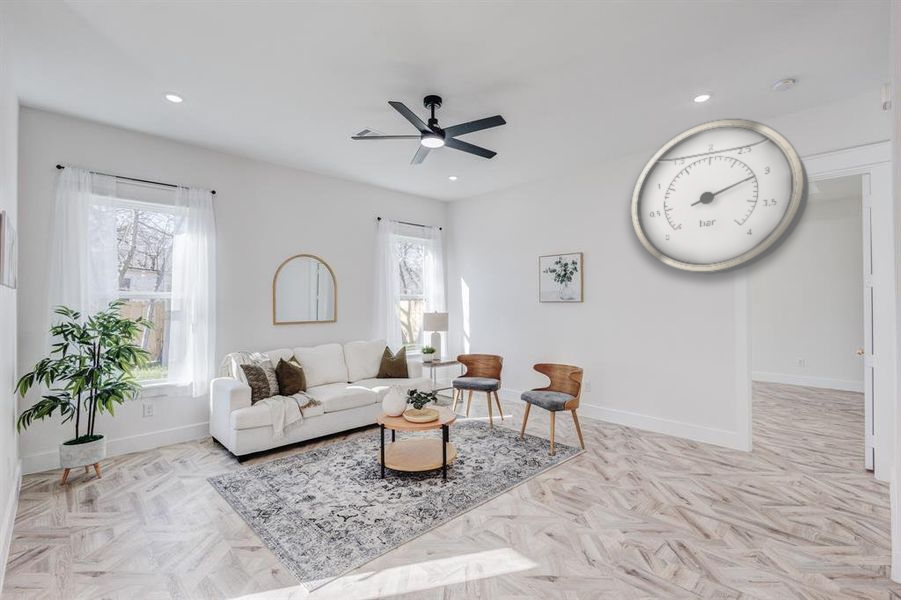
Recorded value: 3; bar
